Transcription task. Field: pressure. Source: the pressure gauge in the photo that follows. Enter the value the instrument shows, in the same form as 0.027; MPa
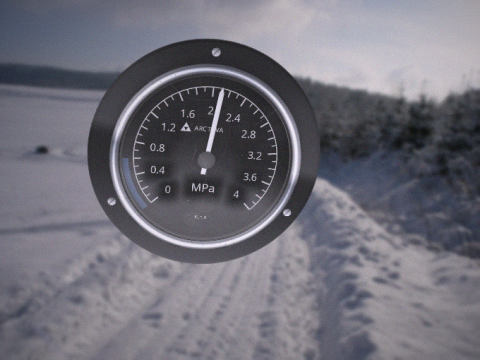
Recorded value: 2.1; MPa
